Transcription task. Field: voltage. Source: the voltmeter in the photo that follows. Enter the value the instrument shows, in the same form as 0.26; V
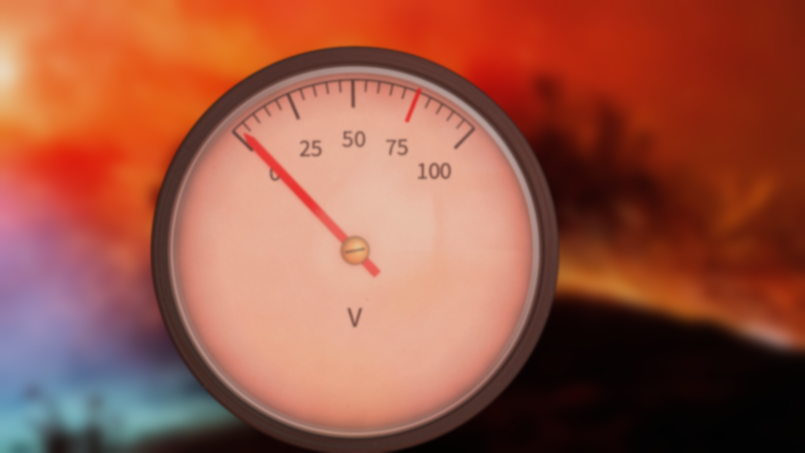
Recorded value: 2.5; V
